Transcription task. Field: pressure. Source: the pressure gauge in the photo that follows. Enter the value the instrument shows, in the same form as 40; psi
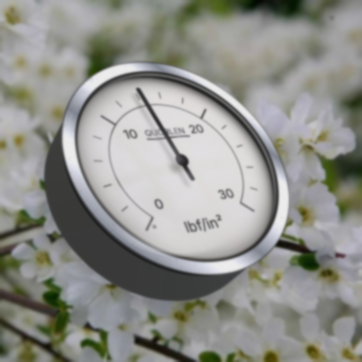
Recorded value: 14; psi
